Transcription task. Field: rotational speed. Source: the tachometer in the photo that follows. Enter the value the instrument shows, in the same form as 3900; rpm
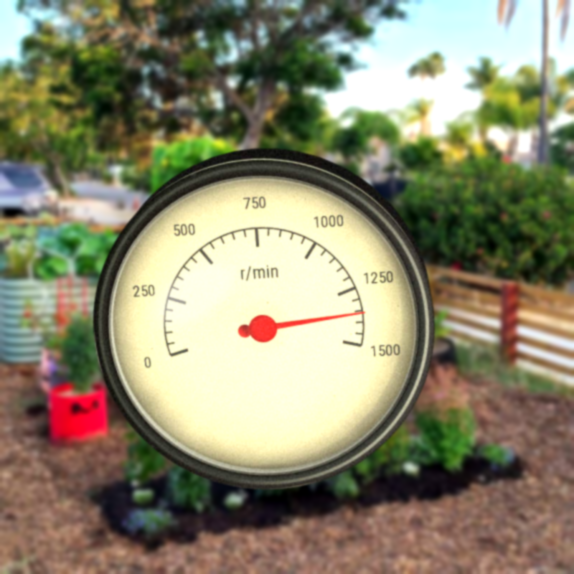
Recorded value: 1350; rpm
